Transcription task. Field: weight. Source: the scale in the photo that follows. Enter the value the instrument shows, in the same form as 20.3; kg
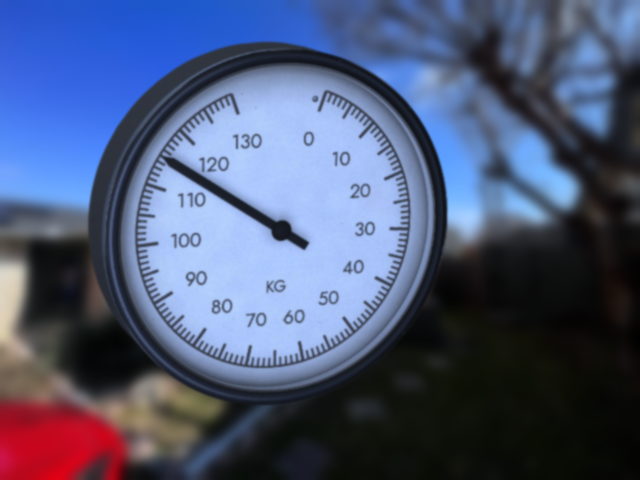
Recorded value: 115; kg
